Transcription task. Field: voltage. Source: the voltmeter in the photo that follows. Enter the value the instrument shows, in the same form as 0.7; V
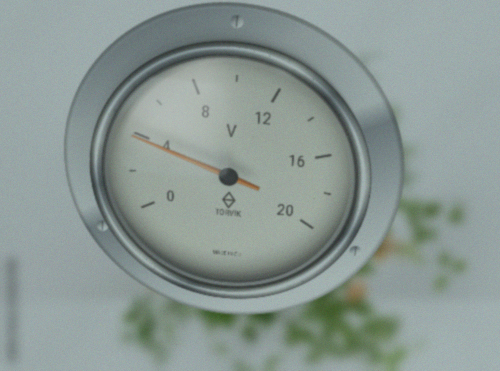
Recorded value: 4; V
